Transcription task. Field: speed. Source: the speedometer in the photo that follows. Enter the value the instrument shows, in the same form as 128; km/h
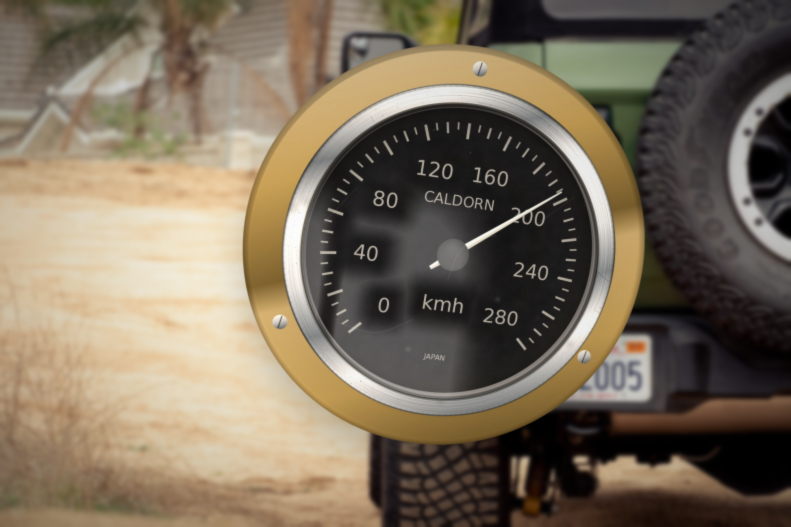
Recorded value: 195; km/h
